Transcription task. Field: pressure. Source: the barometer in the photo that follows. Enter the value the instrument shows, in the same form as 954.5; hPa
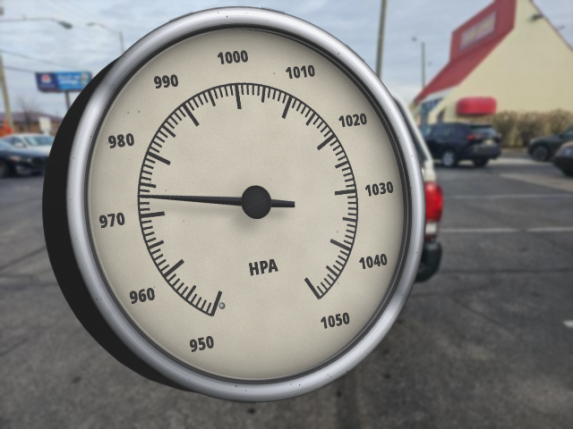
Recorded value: 973; hPa
